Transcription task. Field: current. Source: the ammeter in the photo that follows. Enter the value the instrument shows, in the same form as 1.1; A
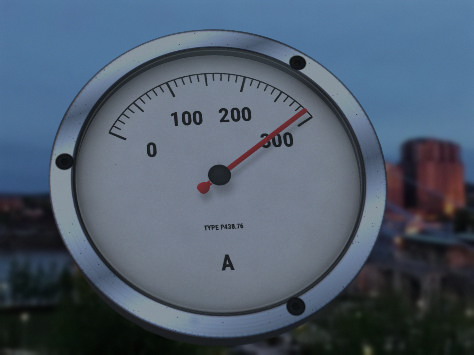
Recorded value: 290; A
